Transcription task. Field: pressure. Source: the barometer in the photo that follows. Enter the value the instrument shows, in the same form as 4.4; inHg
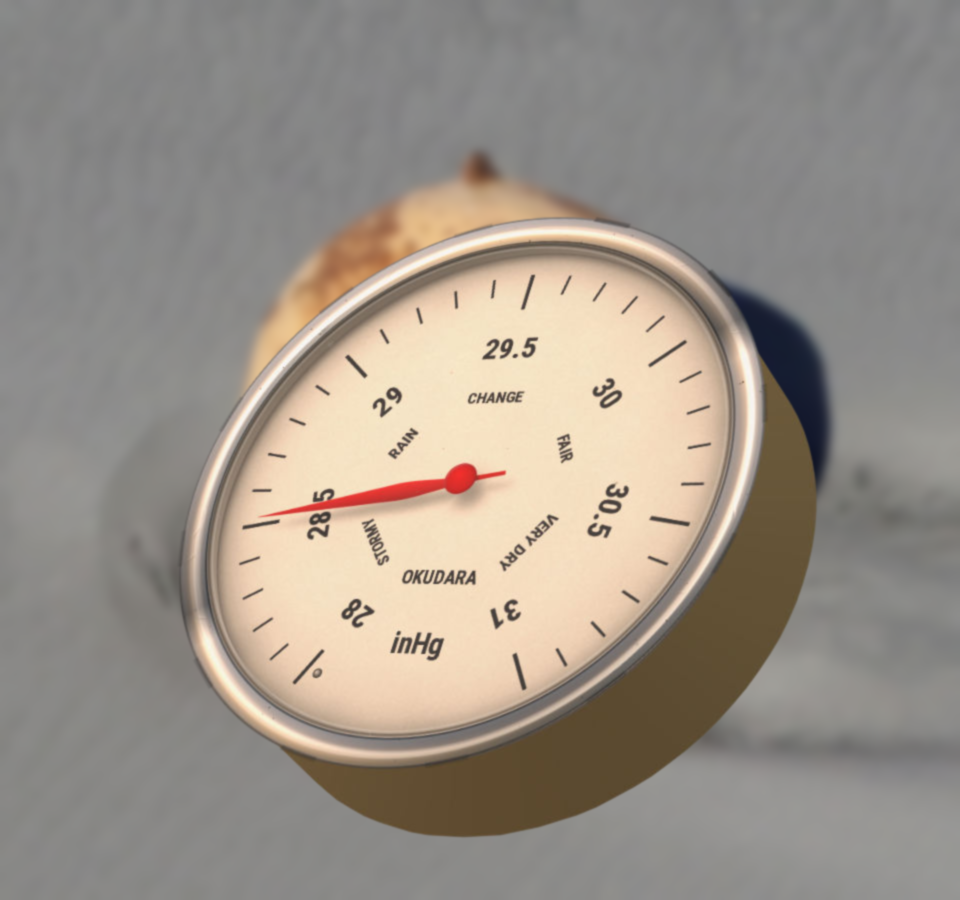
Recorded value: 28.5; inHg
